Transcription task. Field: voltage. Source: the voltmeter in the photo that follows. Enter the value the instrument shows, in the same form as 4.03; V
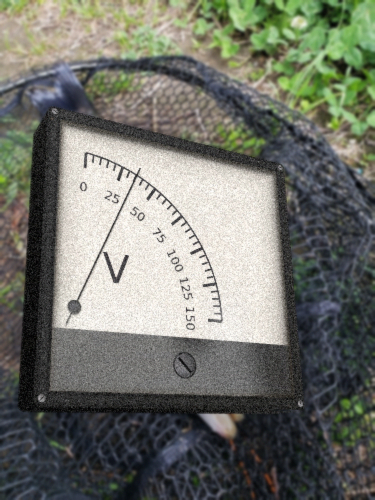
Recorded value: 35; V
